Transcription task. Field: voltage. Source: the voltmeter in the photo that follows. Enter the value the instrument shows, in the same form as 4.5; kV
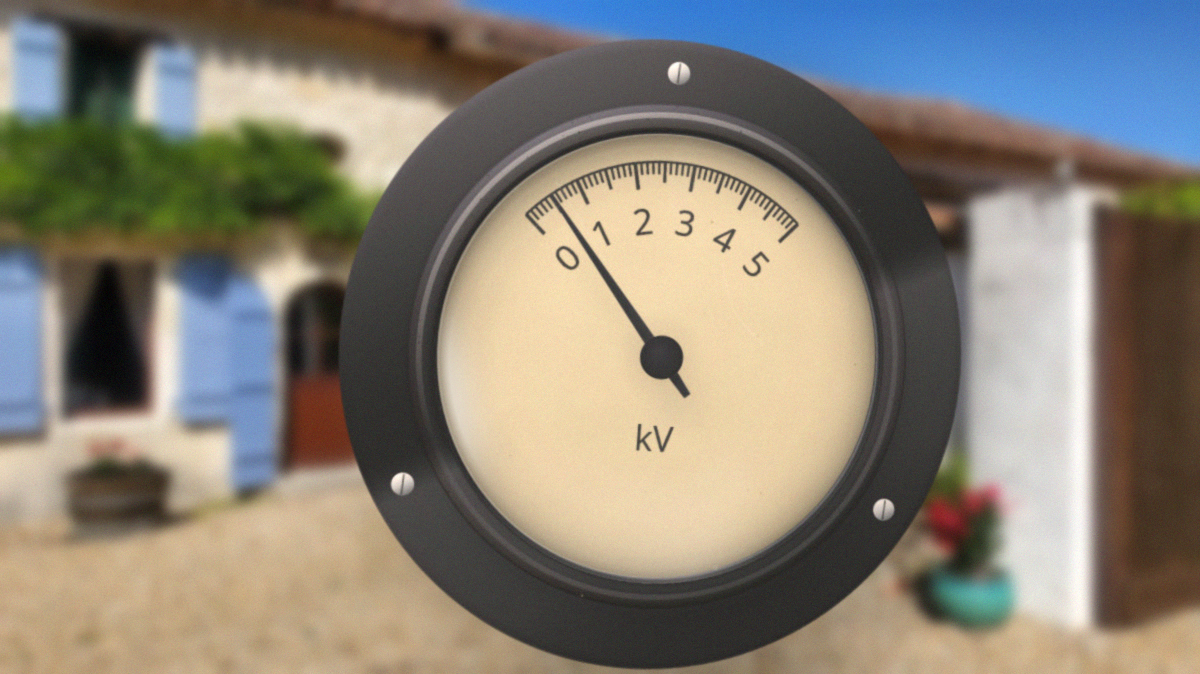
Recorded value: 0.5; kV
